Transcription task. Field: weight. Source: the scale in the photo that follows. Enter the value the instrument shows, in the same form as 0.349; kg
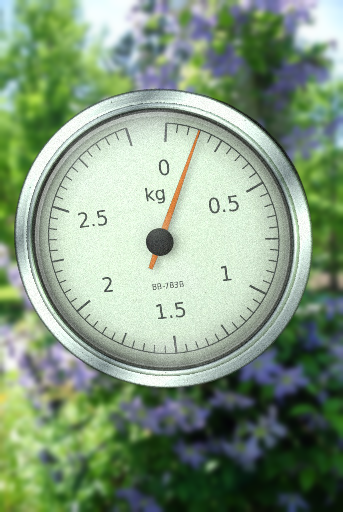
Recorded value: 0.15; kg
